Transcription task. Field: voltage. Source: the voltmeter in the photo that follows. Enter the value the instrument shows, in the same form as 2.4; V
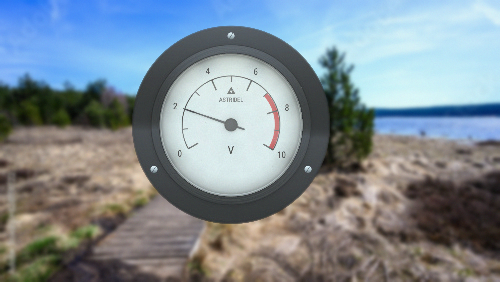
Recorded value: 2; V
